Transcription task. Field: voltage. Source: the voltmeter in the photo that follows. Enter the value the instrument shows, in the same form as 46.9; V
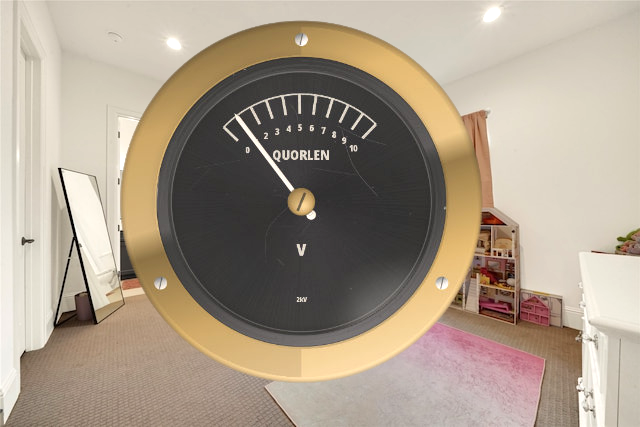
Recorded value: 1; V
